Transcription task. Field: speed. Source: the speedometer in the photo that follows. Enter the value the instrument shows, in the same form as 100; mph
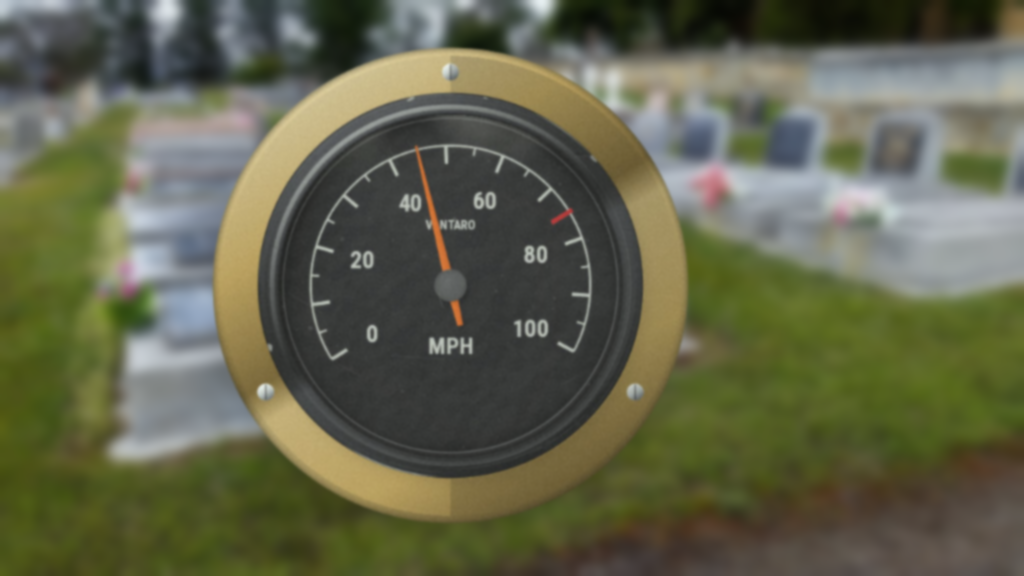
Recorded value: 45; mph
